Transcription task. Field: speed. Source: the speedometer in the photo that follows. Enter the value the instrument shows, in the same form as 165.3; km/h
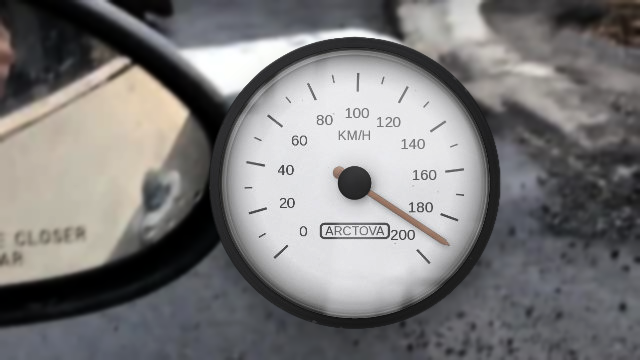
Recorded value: 190; km/h
